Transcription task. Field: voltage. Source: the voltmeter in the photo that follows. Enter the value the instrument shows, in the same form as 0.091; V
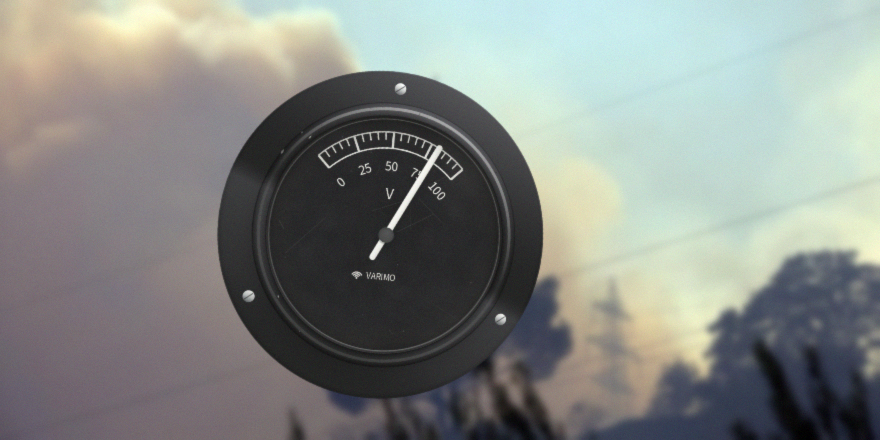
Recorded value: 80; V
